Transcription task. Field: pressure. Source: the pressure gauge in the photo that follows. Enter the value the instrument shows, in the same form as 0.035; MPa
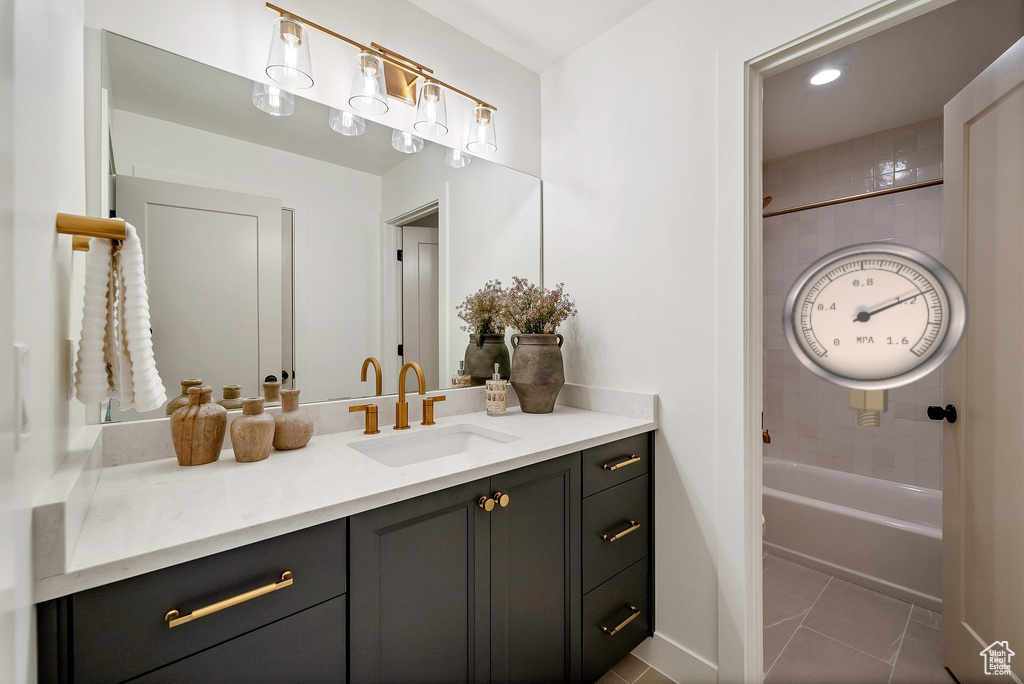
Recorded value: 1.2; MPa
